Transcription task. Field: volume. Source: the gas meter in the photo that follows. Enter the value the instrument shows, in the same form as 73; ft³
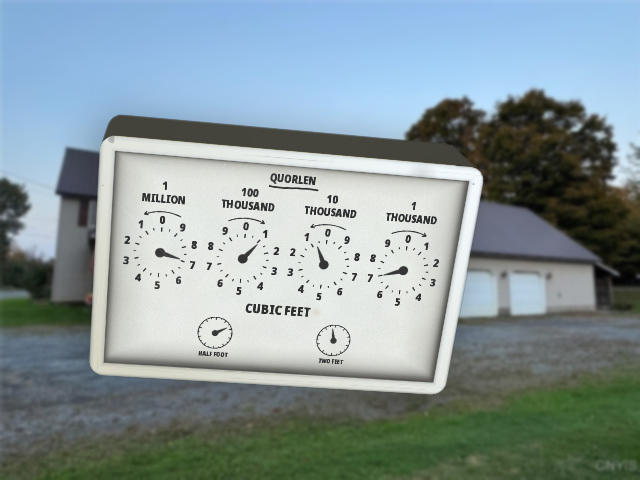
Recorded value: 710700; ft³
